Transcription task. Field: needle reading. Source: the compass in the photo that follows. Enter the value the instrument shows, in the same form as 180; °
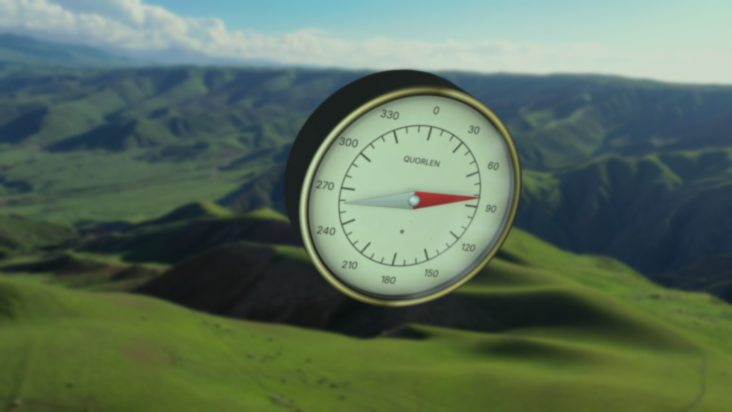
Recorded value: 80; °
